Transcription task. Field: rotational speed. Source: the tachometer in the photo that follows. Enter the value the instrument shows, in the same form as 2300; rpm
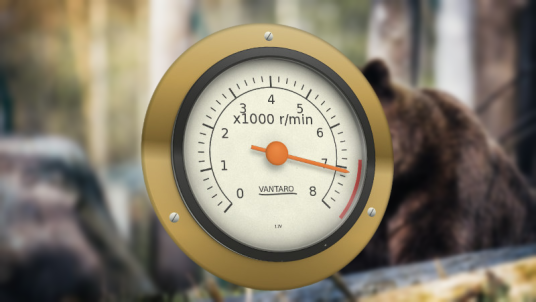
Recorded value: 7100; rpm
